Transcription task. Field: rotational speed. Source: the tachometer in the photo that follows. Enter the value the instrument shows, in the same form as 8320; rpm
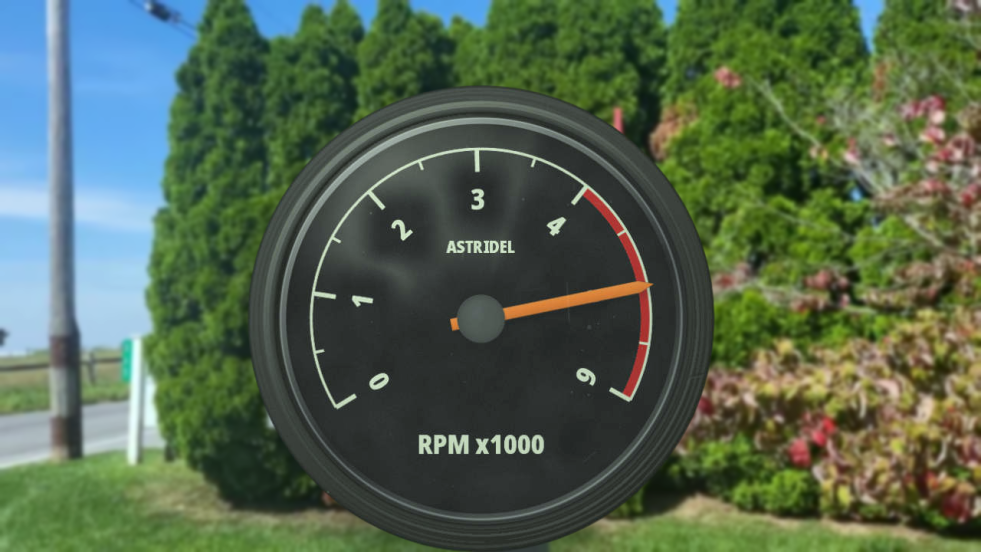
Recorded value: 5000; rpm
